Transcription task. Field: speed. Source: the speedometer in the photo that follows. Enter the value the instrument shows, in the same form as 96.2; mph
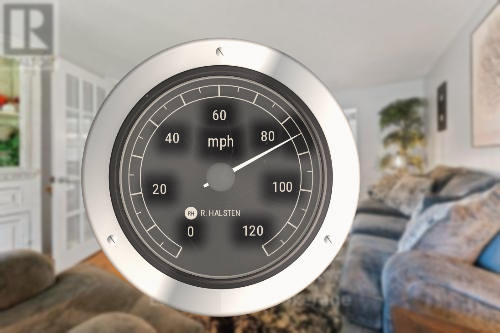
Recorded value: 85; mph
